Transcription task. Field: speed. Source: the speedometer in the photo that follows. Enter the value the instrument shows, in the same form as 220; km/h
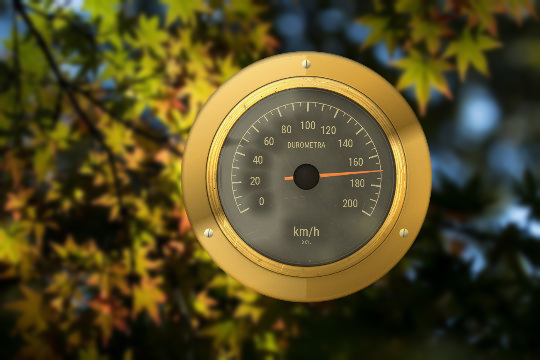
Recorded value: 170; km/h
